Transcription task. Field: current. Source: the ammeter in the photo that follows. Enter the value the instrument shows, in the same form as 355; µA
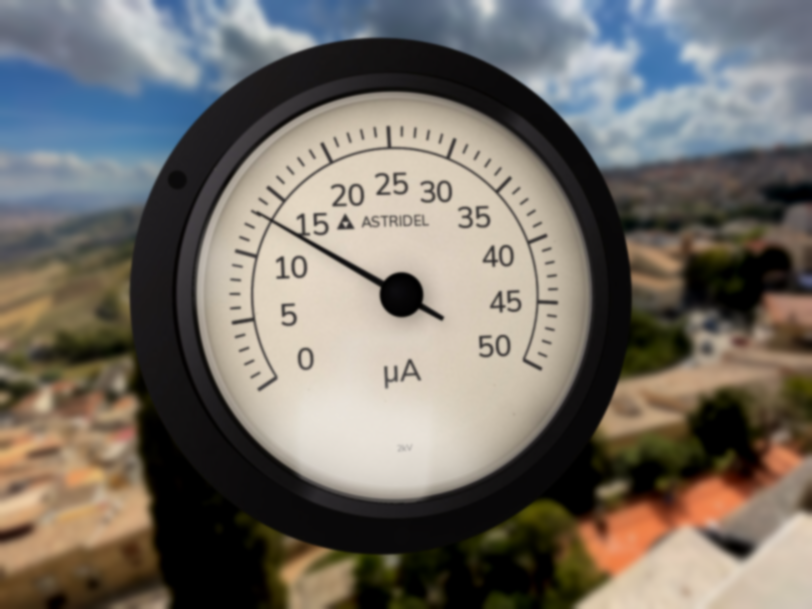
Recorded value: 13; µA
